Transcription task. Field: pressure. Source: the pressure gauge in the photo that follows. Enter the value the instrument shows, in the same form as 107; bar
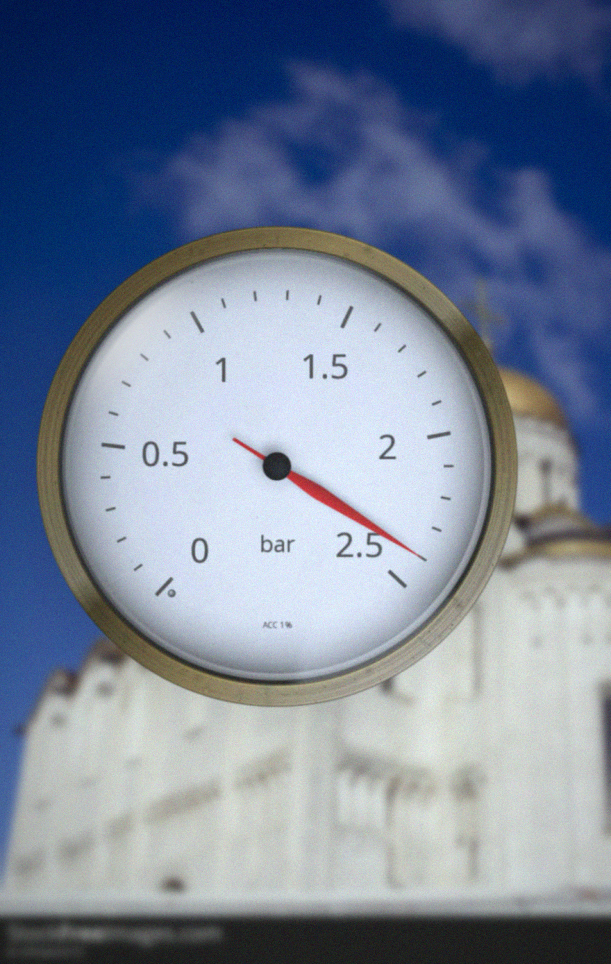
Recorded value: 2.4; bar
